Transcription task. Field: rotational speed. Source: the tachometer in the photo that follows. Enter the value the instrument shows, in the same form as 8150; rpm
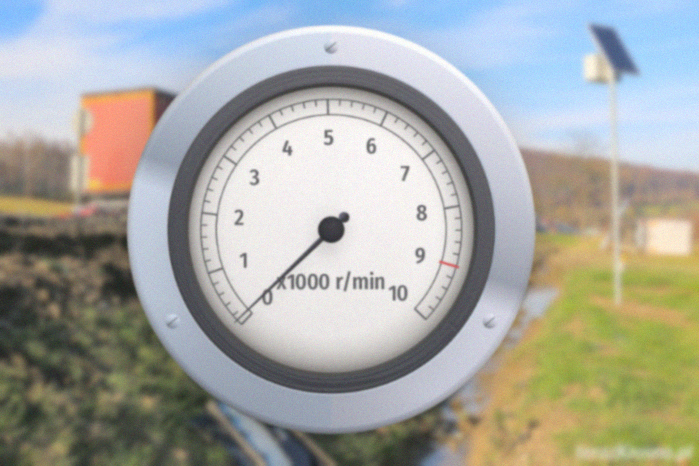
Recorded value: 100; rpm
